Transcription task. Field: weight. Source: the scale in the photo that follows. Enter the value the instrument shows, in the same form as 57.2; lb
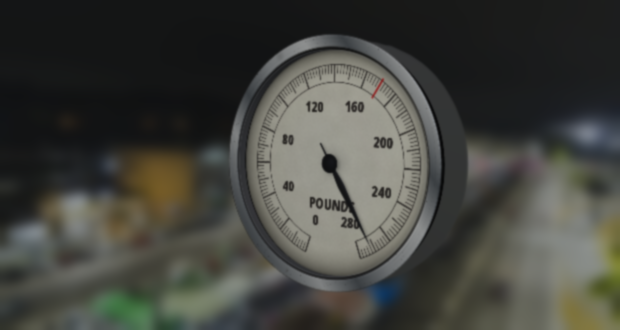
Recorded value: 270; lb
